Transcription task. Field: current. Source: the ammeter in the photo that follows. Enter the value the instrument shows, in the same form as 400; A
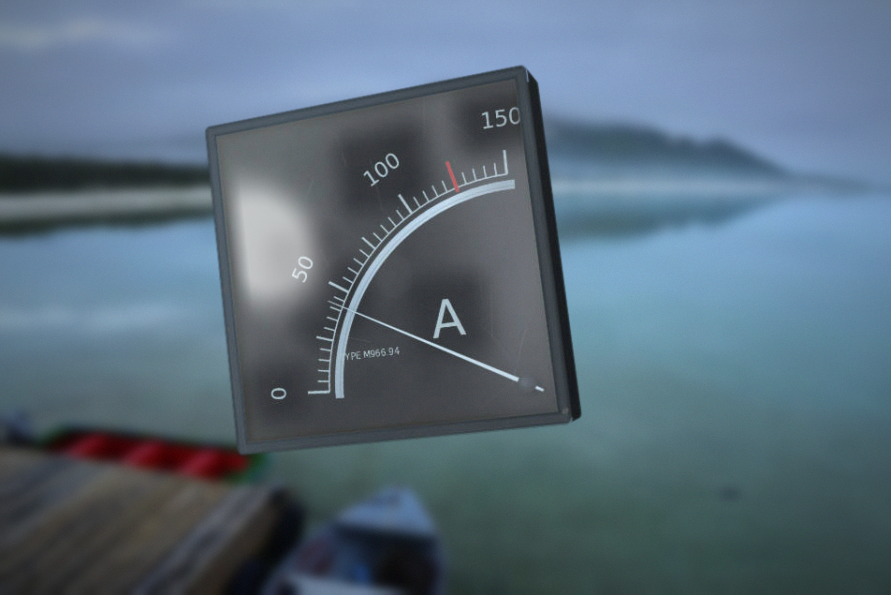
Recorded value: 42.5; A
